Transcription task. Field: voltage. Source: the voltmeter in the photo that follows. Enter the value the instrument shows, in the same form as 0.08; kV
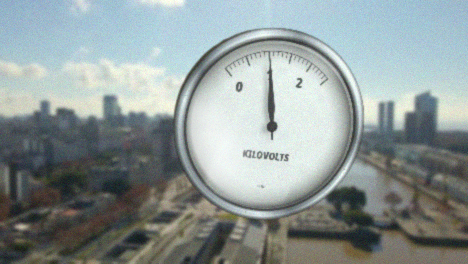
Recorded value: 1; kV
